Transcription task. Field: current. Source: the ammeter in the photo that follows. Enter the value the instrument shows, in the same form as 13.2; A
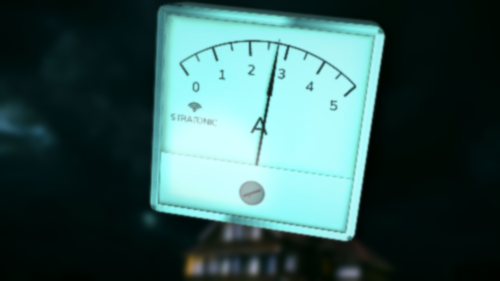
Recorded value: 2.75; A
